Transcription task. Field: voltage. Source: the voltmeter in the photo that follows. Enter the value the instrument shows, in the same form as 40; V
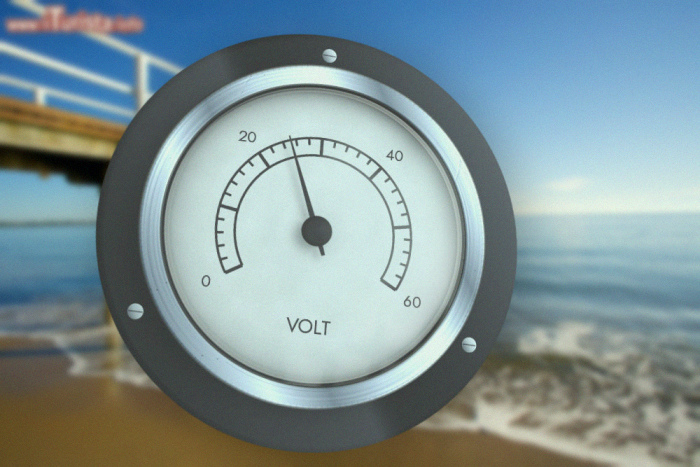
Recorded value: 25; V
